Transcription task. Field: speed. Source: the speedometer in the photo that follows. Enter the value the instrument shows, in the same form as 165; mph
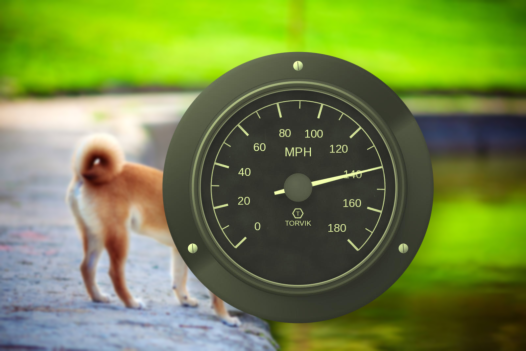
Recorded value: 140; mph
